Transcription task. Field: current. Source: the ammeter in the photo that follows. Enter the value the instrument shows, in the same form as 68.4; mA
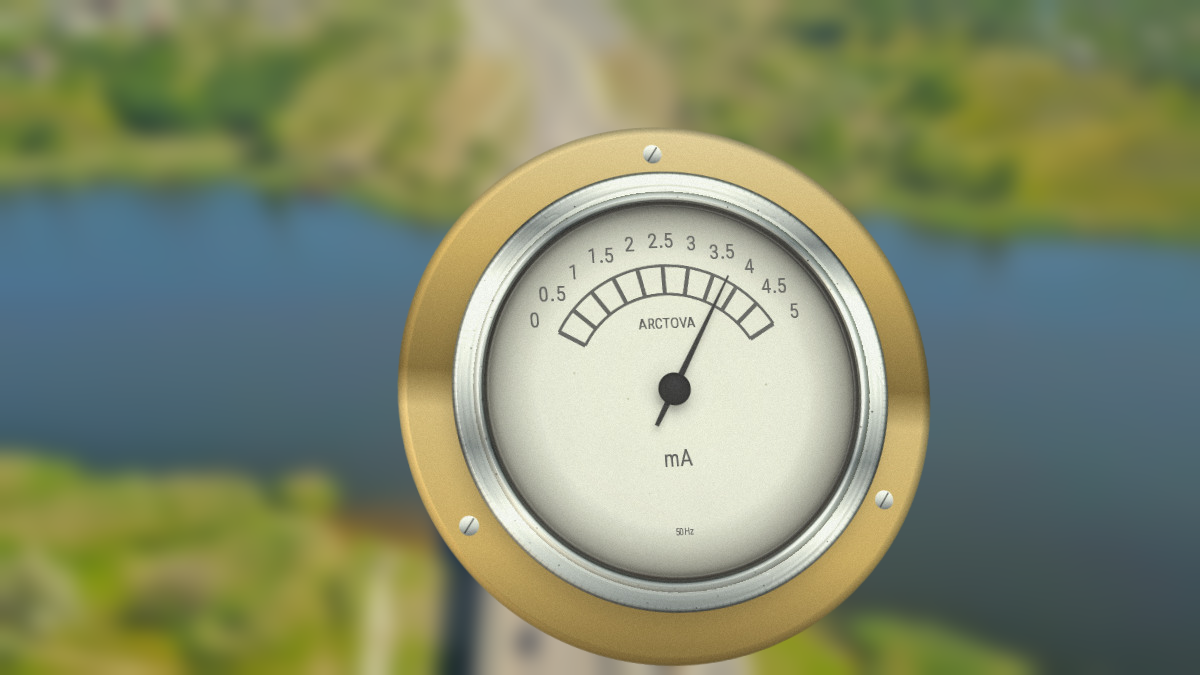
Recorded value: 3.75; mA
